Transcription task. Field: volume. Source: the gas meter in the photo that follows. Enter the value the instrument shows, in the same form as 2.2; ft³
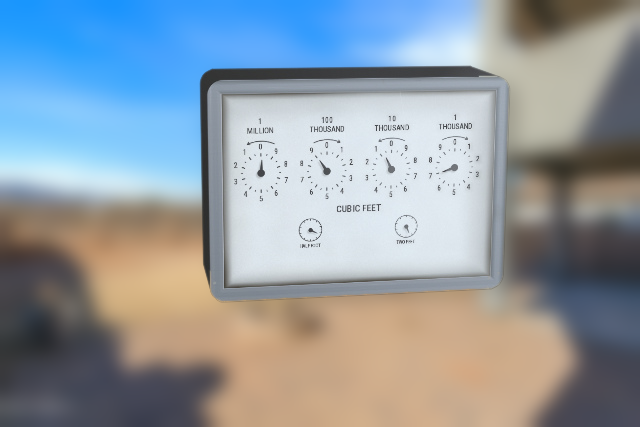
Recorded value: 990700; ft³
